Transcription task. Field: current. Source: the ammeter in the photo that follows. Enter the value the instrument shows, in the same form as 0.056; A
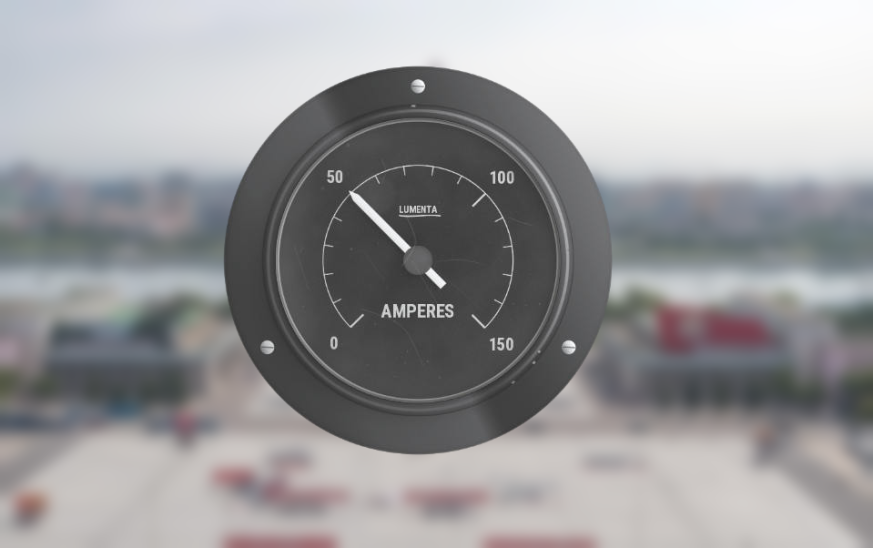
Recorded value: 50; A
